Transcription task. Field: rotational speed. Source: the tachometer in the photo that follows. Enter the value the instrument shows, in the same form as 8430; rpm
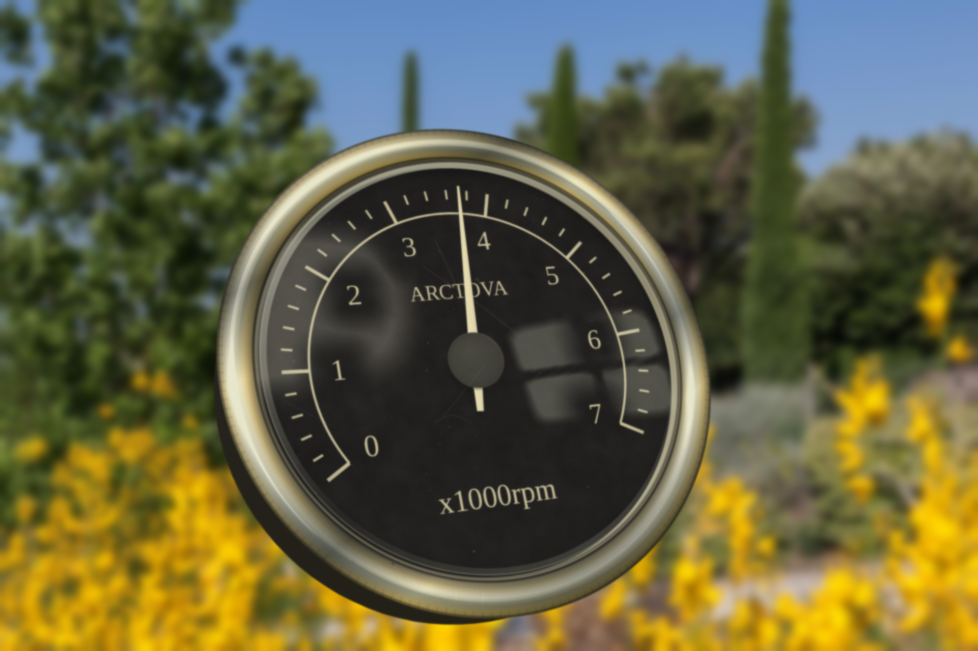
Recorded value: 3700; rpm
